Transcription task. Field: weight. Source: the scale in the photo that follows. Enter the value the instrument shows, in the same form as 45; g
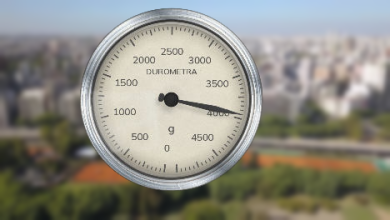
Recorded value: 3950; g
